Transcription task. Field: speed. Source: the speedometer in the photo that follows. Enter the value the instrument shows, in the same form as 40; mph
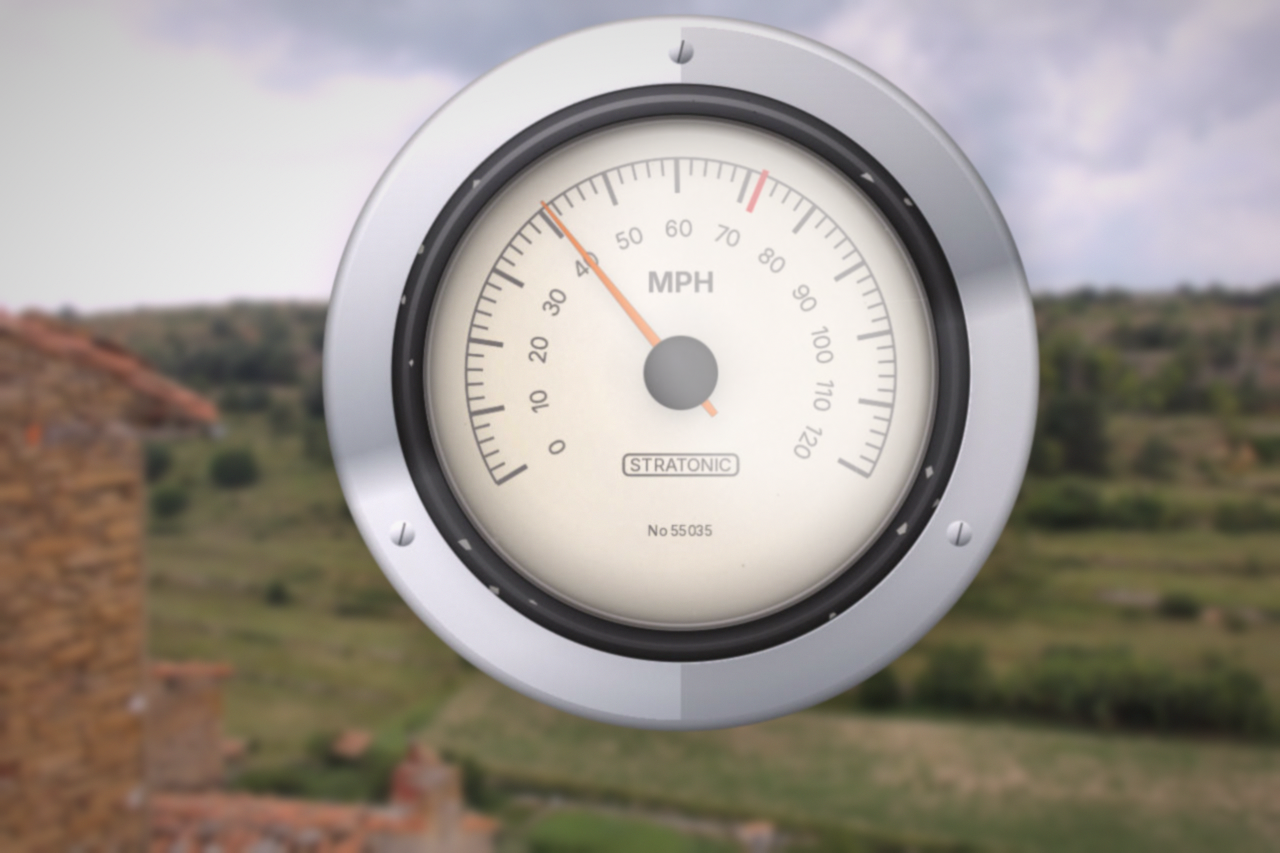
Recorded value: 41; mph
